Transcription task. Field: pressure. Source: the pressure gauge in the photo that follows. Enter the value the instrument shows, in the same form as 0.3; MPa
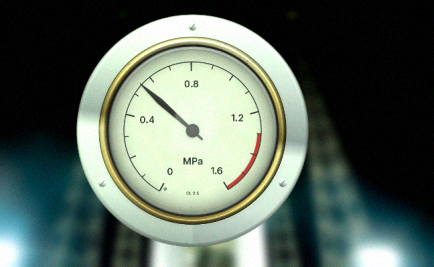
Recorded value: 0.55; MPa
